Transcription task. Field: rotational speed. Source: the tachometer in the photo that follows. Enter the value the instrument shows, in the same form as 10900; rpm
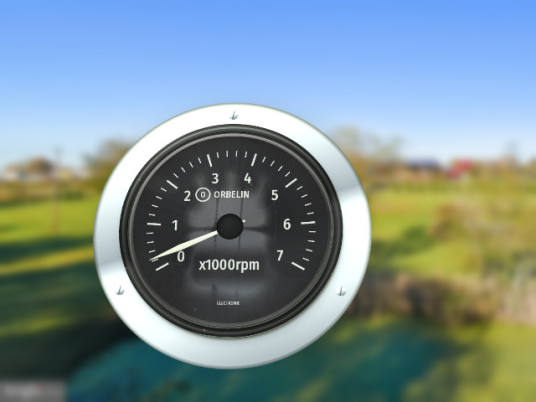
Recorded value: 200; rpm
